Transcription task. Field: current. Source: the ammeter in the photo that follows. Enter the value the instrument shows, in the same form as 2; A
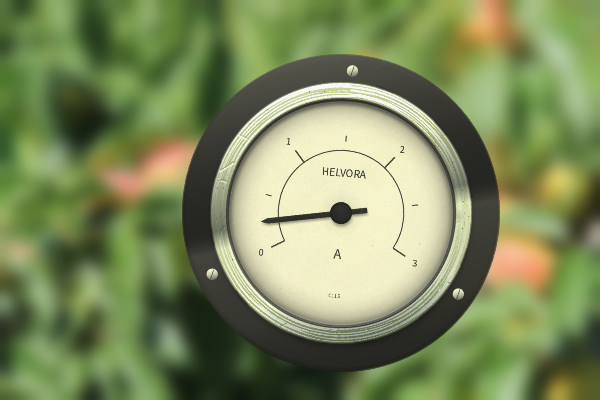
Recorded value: 0.25; A
